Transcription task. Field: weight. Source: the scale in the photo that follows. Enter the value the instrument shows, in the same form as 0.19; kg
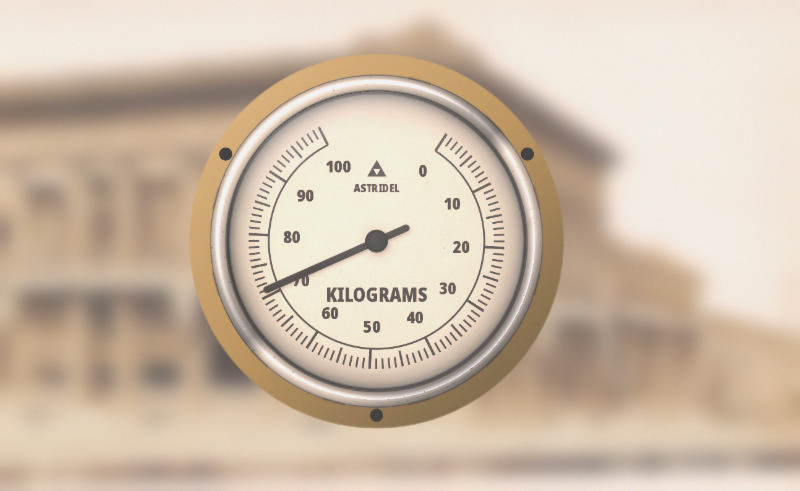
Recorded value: 71; kg
